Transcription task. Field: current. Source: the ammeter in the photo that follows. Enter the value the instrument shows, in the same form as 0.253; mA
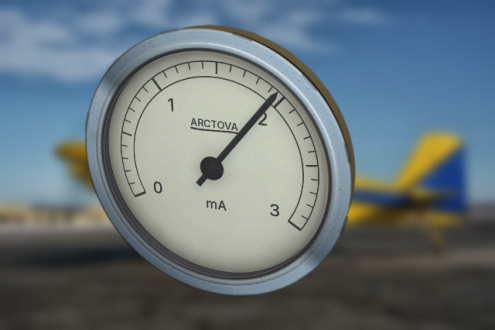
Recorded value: 1.95; mA
